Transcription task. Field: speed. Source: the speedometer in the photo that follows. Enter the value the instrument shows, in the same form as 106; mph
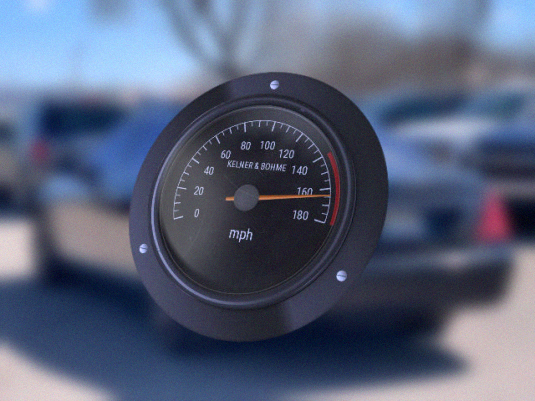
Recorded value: 165; mph
